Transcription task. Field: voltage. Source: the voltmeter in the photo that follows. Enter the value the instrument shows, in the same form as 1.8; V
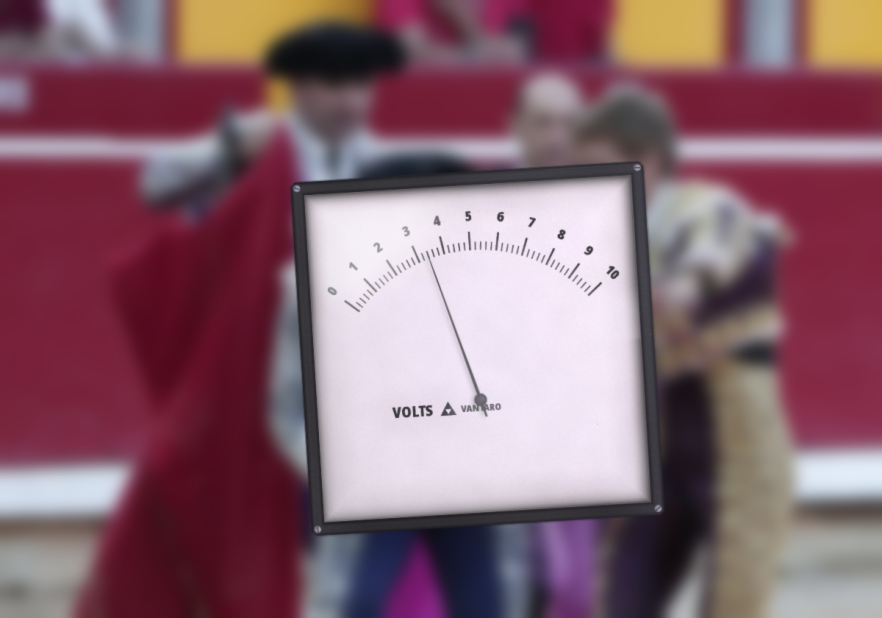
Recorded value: 3.4; V
